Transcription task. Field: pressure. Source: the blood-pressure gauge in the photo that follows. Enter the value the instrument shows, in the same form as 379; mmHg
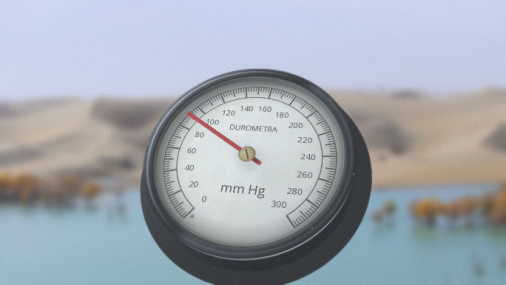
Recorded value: 90; mmHg
